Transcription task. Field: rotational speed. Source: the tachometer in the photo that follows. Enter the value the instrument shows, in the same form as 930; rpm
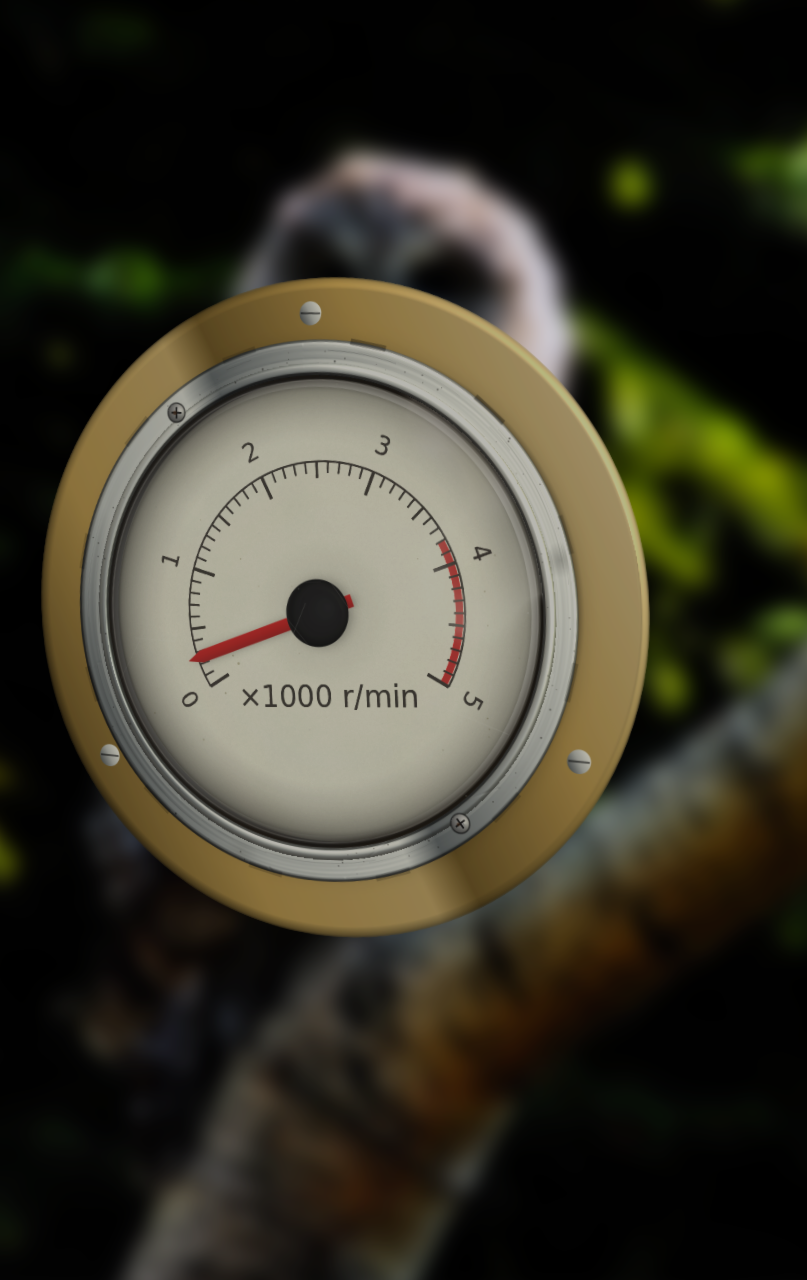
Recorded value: 250; rpm
